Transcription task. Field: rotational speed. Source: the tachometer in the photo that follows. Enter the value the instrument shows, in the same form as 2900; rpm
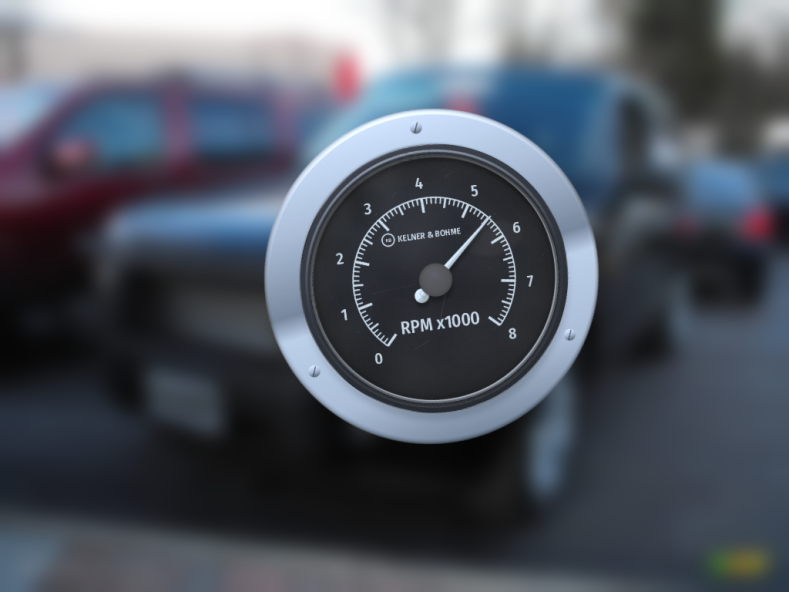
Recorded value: 5500; rpm
